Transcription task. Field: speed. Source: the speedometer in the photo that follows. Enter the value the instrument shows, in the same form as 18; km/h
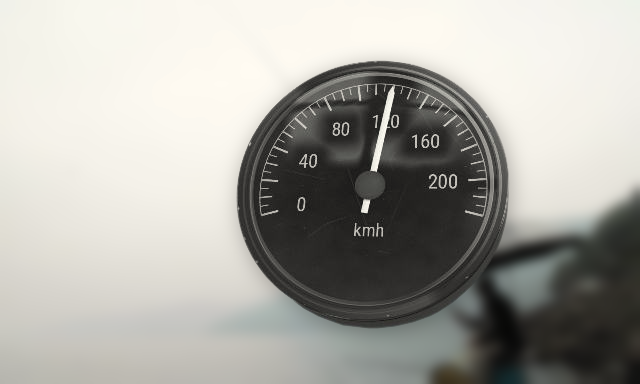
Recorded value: 120; km/h
